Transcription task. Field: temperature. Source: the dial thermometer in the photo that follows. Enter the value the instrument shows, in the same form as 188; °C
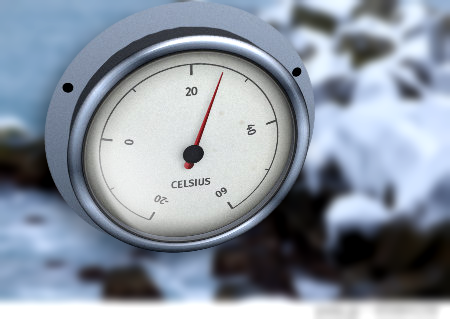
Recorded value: 25; °C
